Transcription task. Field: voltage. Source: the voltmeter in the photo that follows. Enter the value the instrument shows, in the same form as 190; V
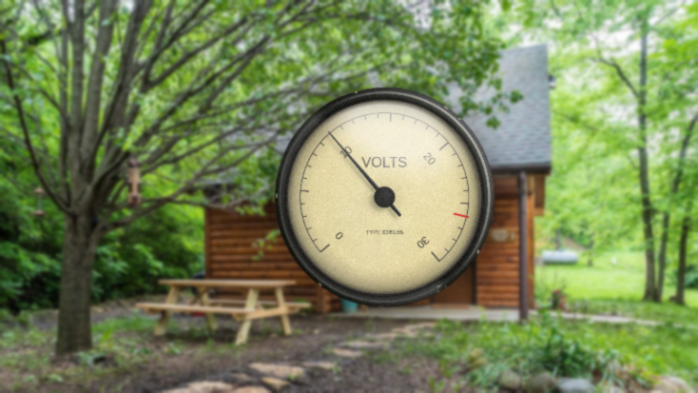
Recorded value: 10; V
